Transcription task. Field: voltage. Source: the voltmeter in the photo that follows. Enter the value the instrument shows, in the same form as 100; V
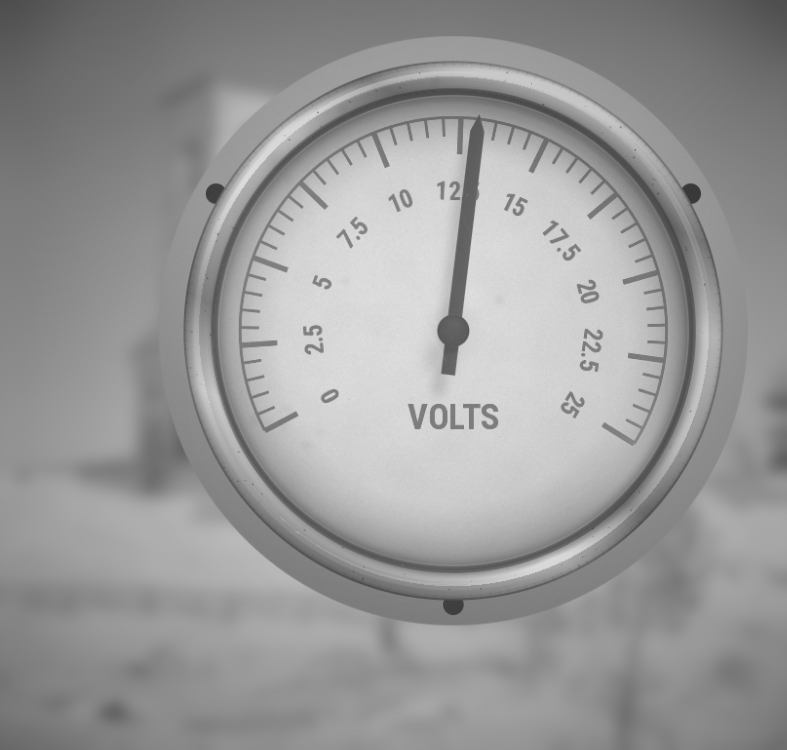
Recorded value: 13; V
